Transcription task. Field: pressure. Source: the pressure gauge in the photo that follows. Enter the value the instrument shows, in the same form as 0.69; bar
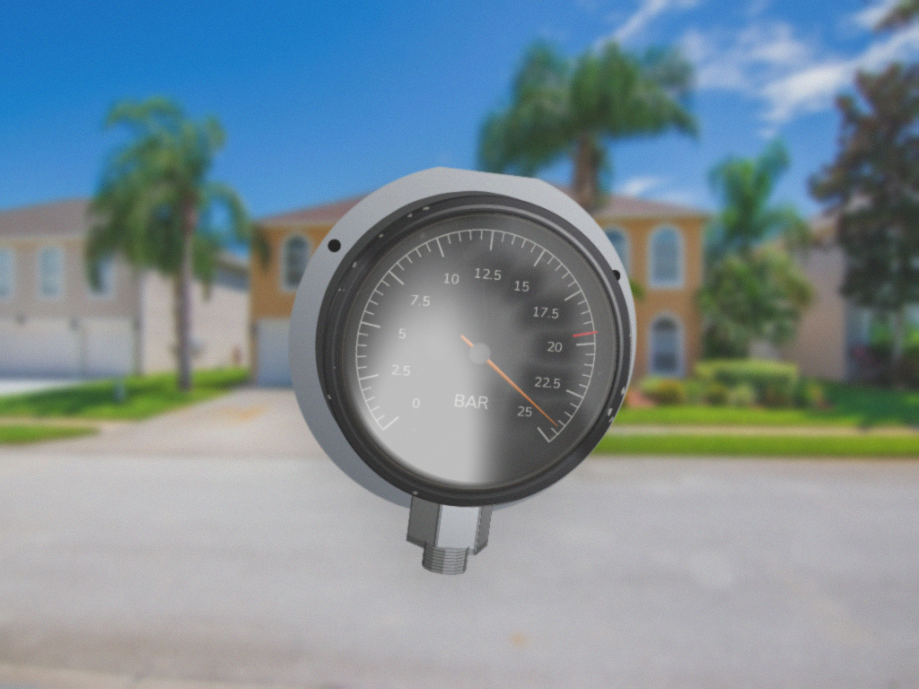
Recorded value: 24.25; bar
